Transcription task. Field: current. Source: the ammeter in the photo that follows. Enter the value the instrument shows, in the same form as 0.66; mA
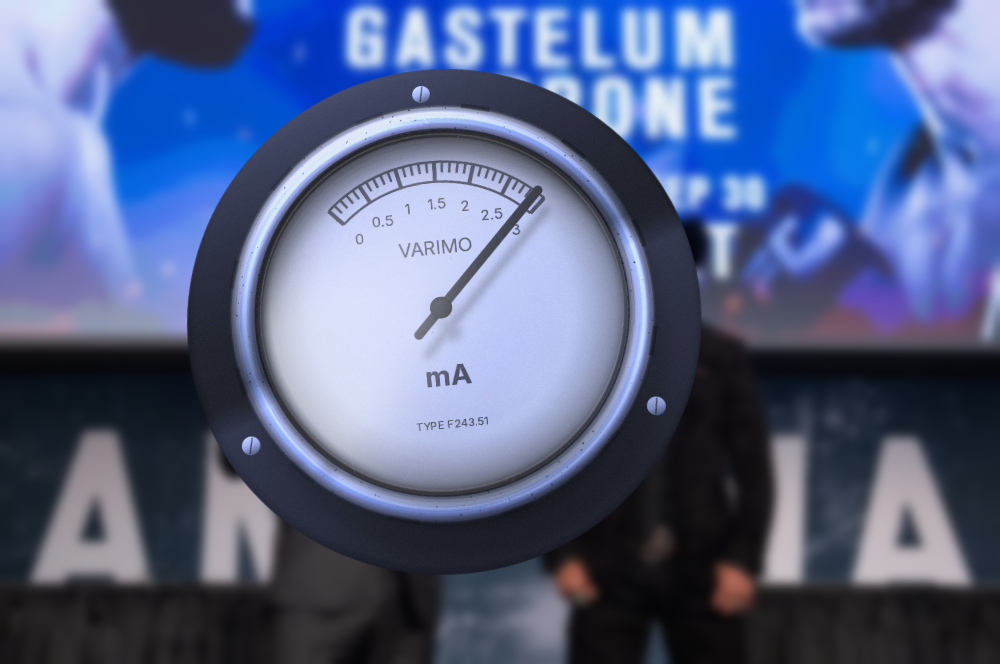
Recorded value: 2.9; mA
